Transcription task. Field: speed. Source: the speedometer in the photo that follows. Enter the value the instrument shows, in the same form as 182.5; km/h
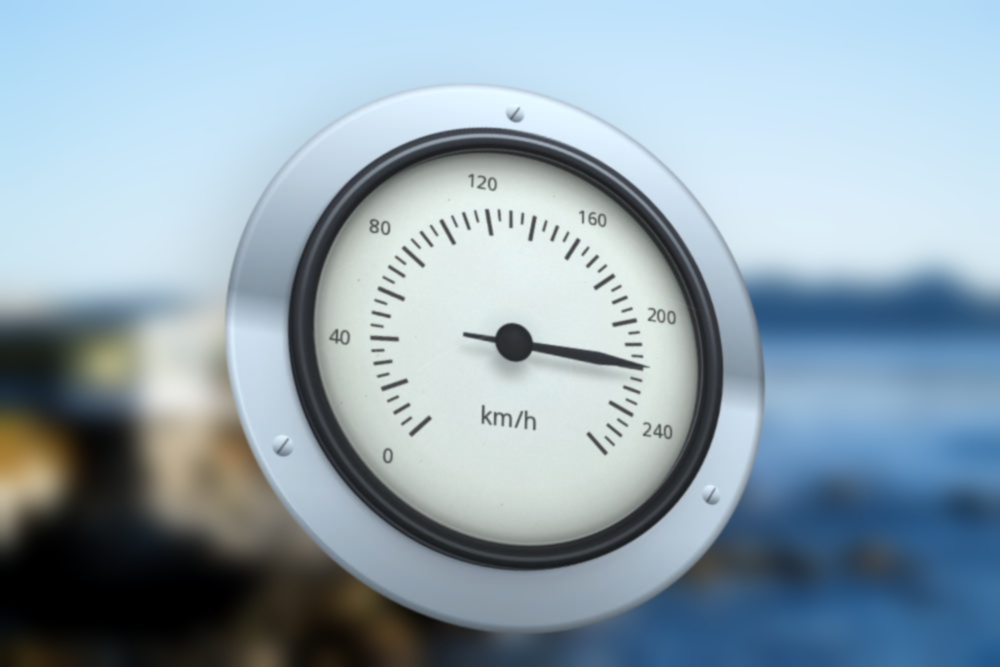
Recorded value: 220; km/h
